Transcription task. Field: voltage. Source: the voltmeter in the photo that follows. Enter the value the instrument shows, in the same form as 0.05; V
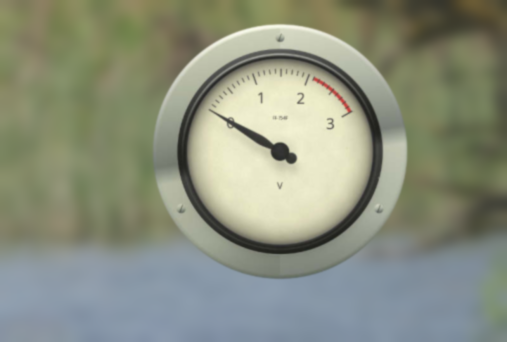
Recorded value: 0; V
